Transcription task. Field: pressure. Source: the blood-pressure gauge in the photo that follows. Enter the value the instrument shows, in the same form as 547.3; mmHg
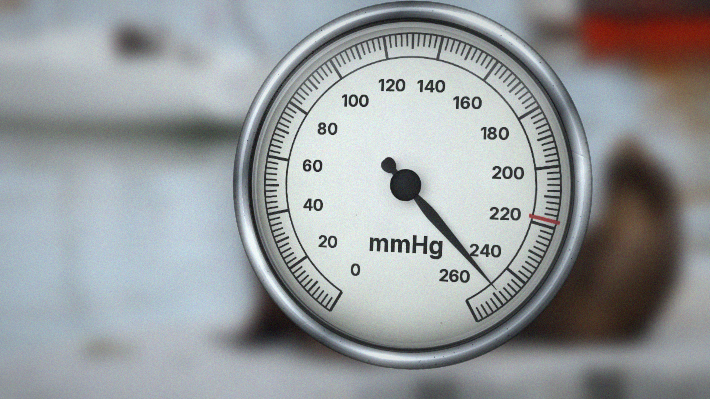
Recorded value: 248; mmHg
